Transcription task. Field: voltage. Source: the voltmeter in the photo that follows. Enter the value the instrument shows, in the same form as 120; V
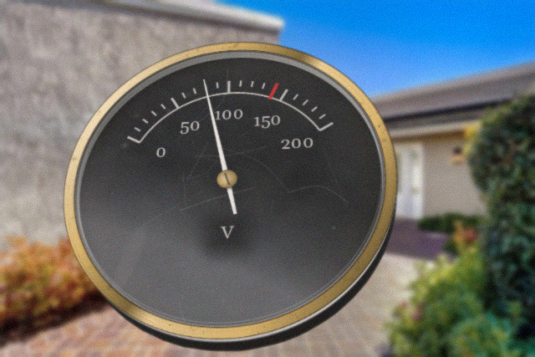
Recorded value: 80; V
